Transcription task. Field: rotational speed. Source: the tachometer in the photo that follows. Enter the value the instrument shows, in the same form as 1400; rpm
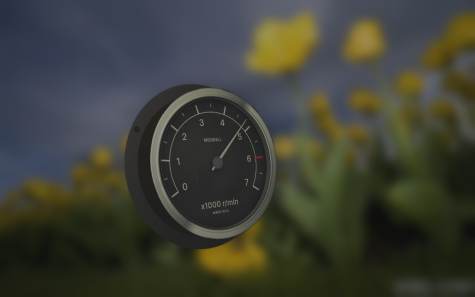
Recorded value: 4750; rpm
